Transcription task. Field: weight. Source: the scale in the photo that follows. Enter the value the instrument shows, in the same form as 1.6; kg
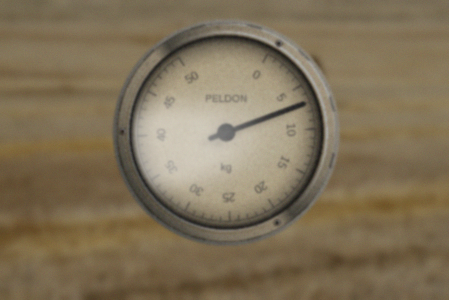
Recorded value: 7; kg
